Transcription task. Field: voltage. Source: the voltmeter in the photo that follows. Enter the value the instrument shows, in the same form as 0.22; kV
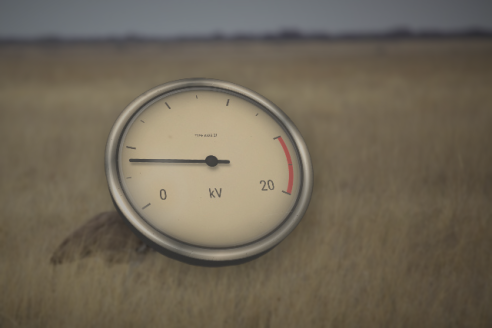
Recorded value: 3; kV
